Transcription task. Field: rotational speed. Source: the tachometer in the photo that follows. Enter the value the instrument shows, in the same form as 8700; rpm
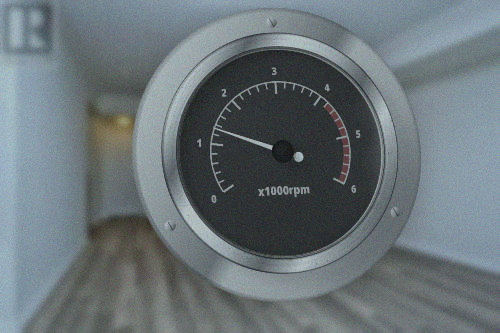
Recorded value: 1300; rpm
